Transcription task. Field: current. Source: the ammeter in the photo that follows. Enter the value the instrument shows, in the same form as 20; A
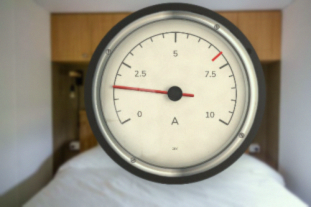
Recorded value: 1.5; A
